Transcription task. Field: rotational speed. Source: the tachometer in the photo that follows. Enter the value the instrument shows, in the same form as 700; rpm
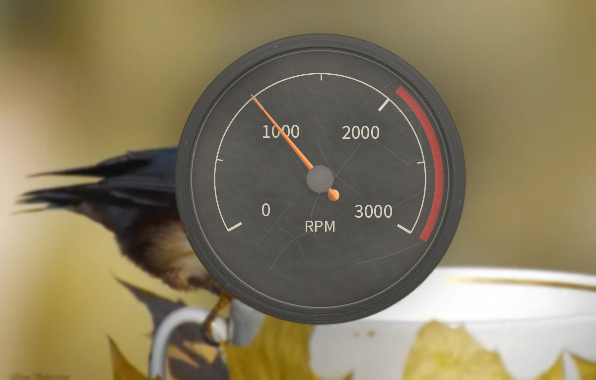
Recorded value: 1000; rpm
